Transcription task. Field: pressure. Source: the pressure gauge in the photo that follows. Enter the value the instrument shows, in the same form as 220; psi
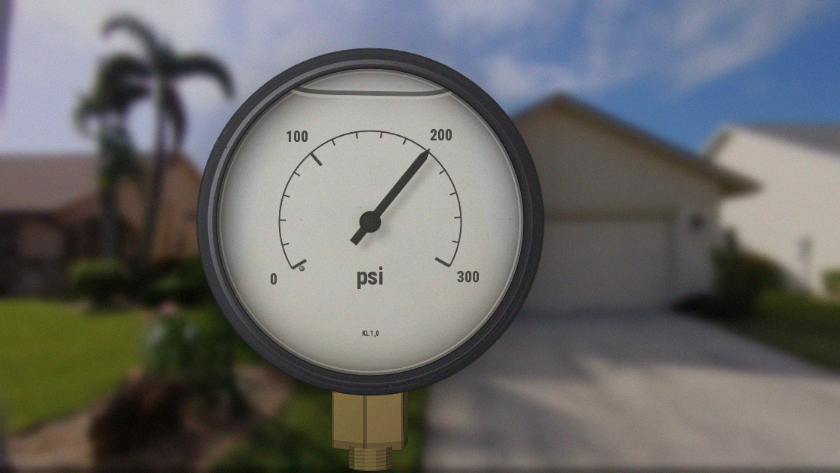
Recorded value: 200; psi
